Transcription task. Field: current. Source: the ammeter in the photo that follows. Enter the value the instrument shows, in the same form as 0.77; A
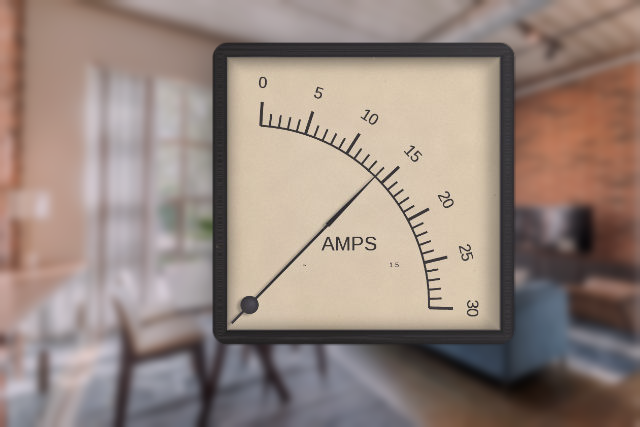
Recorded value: 14; A
